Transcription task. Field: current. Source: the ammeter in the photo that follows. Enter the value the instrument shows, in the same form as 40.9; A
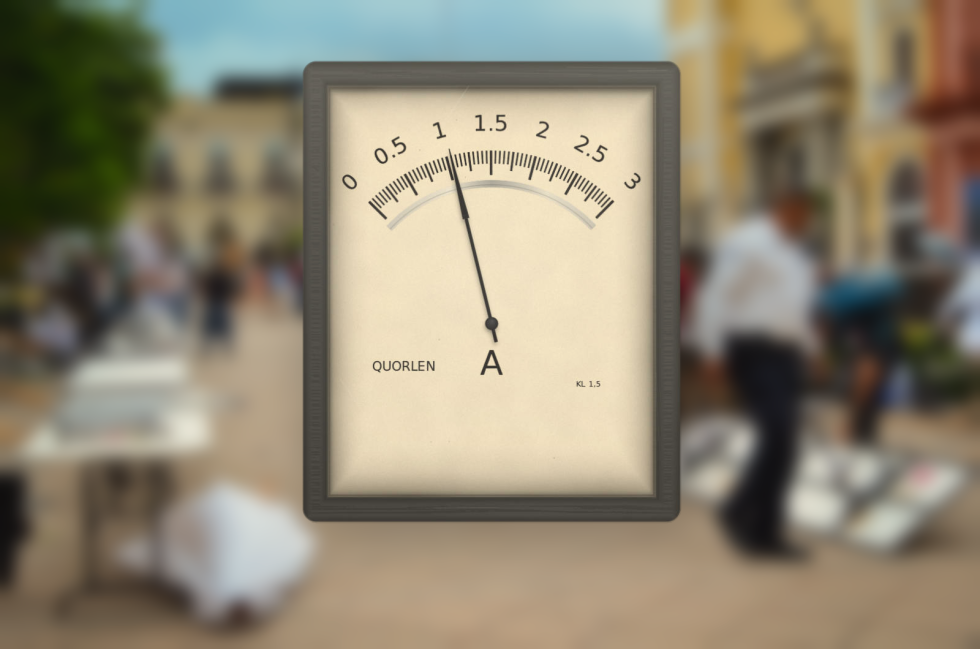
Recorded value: 1.05; A
